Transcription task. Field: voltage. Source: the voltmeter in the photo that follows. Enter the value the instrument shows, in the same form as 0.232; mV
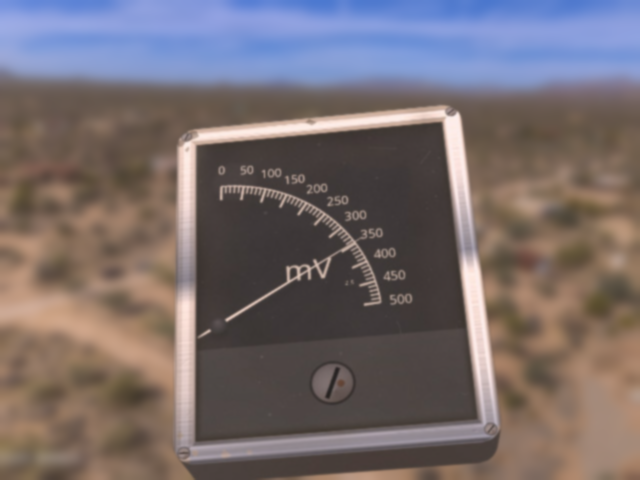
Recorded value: 350; mV
